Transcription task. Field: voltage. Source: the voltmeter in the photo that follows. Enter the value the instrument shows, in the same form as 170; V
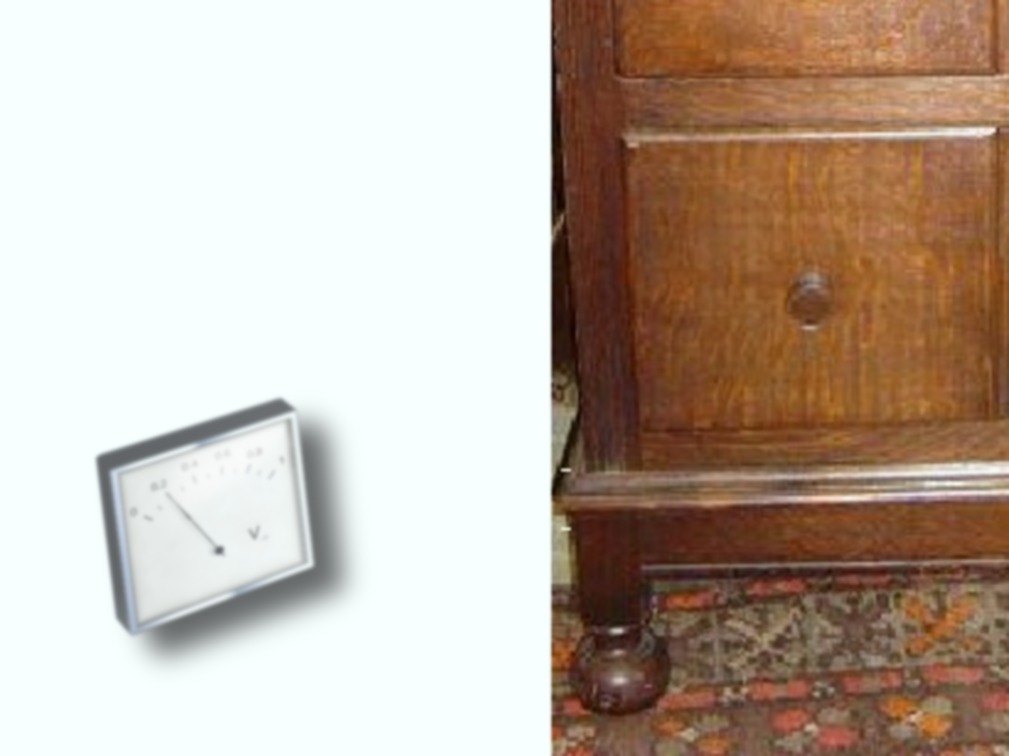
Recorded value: 0.2; V
